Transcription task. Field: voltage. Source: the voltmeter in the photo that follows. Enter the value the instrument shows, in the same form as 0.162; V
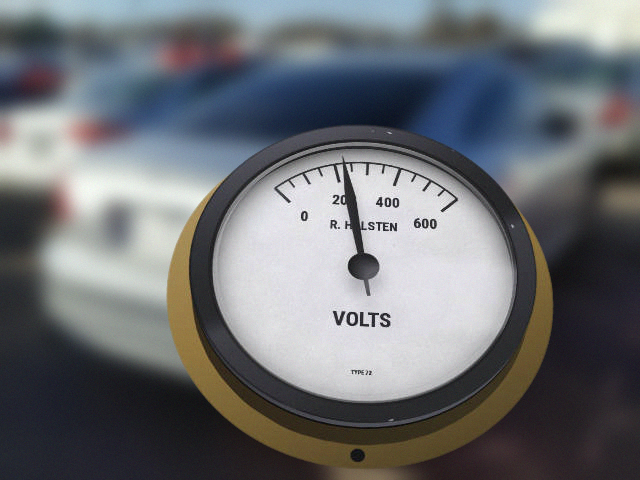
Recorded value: 225; V
